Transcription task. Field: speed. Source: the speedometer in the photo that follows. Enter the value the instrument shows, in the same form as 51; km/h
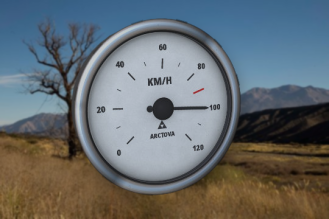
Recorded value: 100; km/h
